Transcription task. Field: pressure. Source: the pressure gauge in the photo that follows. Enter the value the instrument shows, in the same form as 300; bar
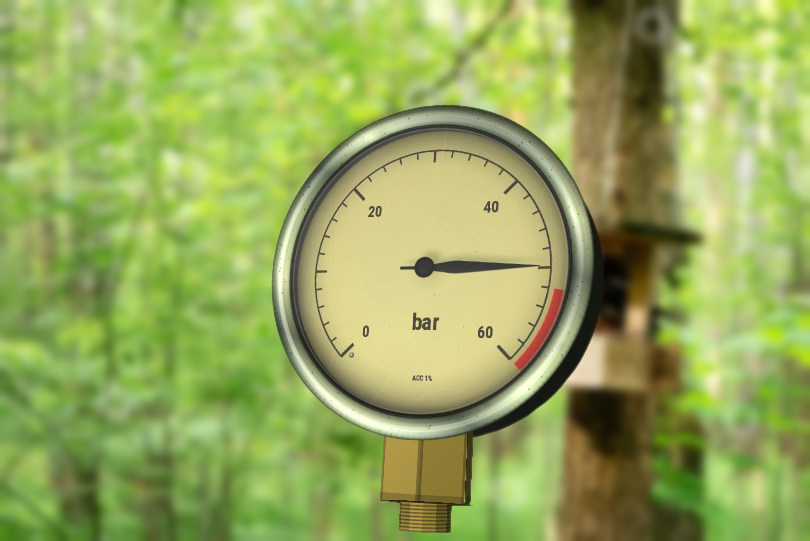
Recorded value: 50; bar
